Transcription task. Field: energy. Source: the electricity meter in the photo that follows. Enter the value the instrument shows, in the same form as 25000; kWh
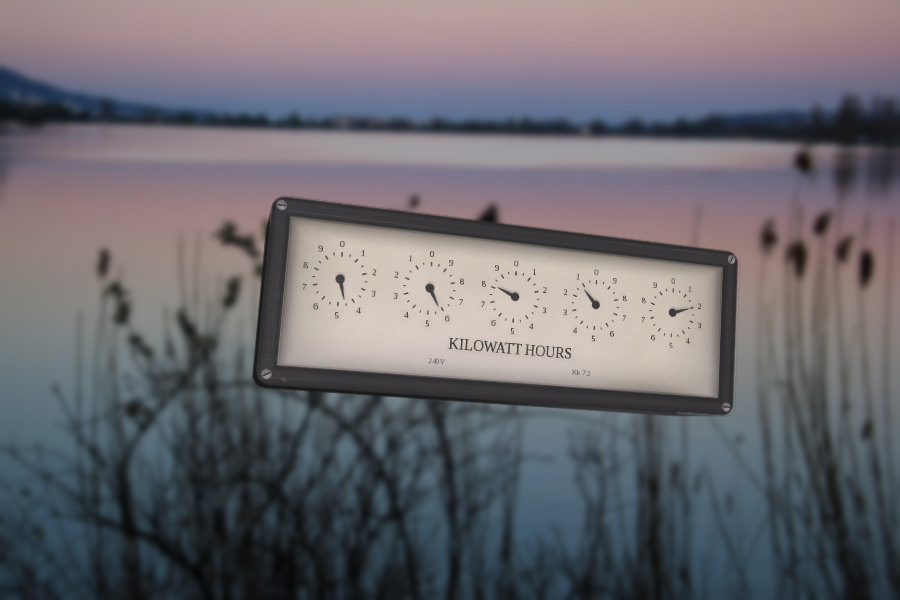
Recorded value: 45812; kWh
